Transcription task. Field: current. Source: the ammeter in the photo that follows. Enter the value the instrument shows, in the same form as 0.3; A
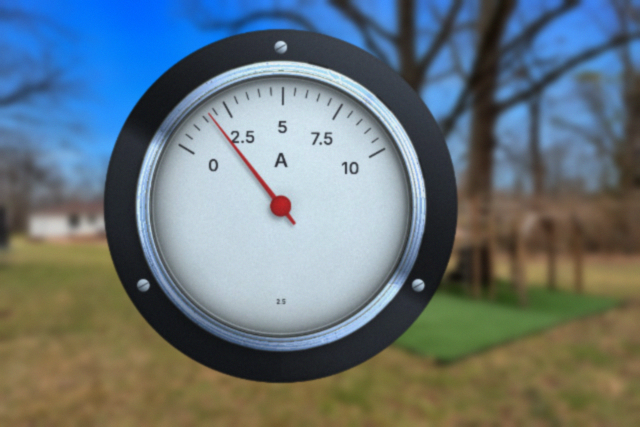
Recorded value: 1.75; A
